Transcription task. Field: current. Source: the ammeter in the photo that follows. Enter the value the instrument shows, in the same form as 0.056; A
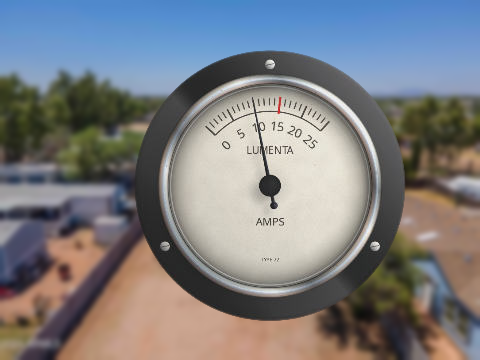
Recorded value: 10; A
